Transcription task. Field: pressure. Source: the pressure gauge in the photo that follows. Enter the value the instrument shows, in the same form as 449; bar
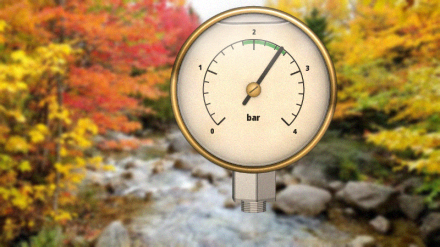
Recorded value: 2.5; bar
